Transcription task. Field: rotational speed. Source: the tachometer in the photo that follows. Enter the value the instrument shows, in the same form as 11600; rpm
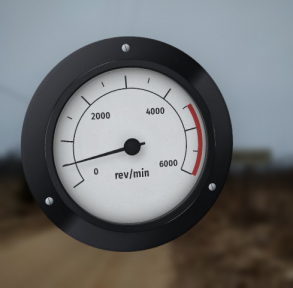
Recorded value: 500; rpm
